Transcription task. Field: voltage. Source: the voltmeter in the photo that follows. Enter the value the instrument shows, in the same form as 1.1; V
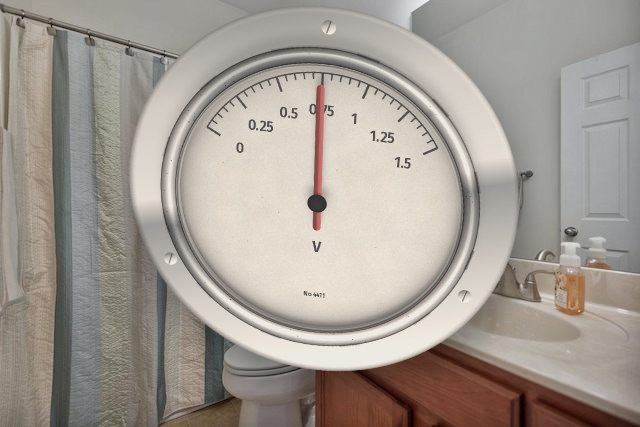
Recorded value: 0.75; V
